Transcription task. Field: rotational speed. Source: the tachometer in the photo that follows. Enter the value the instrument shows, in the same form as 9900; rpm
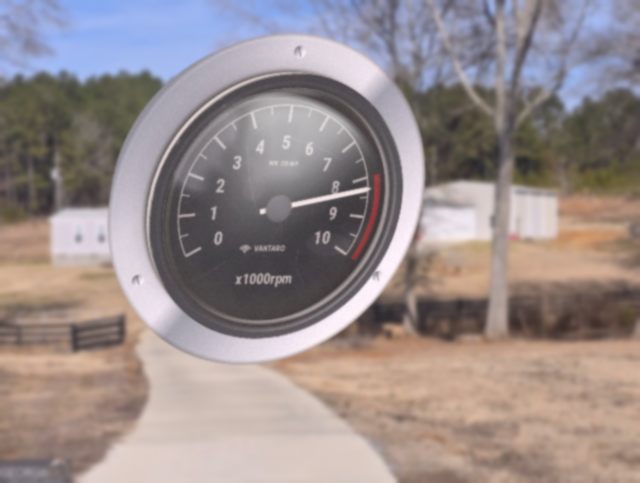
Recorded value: 8250; rpm
